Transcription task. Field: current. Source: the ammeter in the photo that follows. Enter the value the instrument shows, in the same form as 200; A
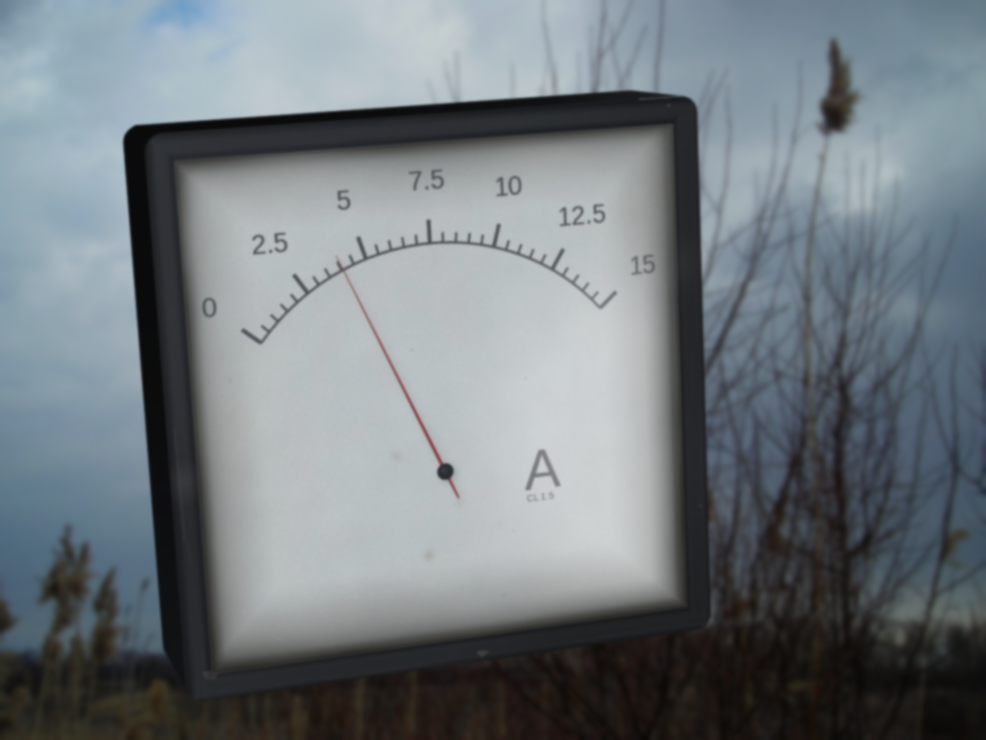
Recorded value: 4; A
